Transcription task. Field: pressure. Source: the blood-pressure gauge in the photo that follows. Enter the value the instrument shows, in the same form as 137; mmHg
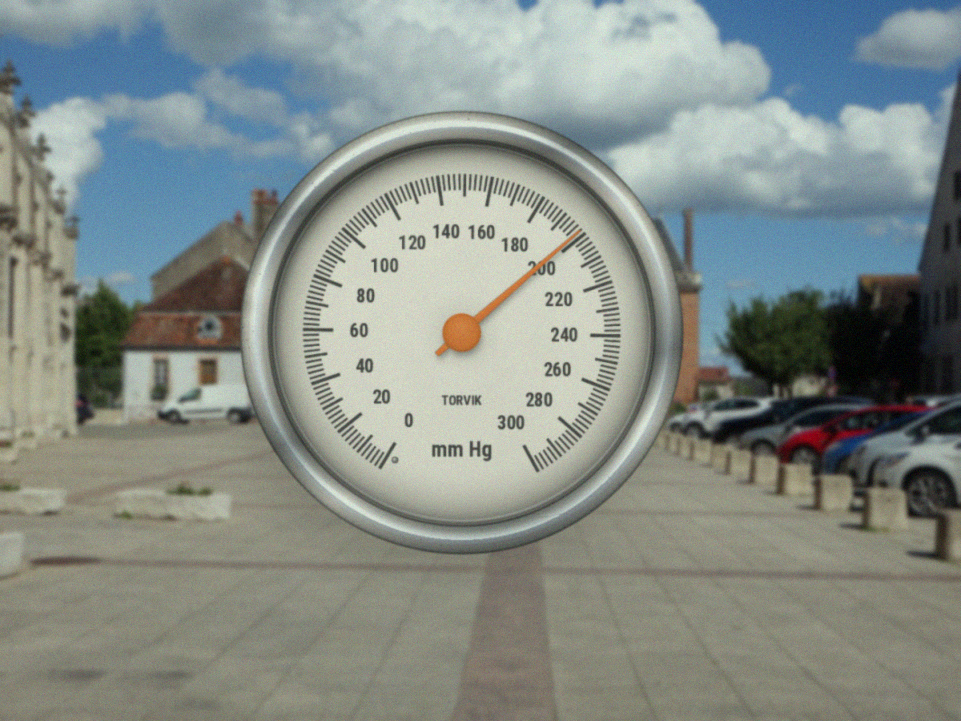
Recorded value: 198; mmHg
